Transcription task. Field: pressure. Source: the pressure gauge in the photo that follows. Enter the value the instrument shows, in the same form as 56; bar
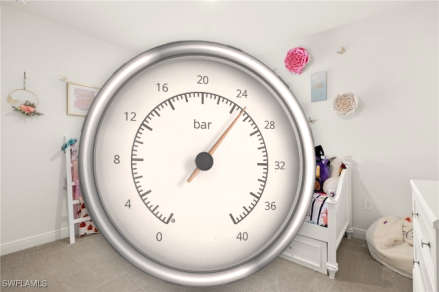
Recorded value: 25; bar
